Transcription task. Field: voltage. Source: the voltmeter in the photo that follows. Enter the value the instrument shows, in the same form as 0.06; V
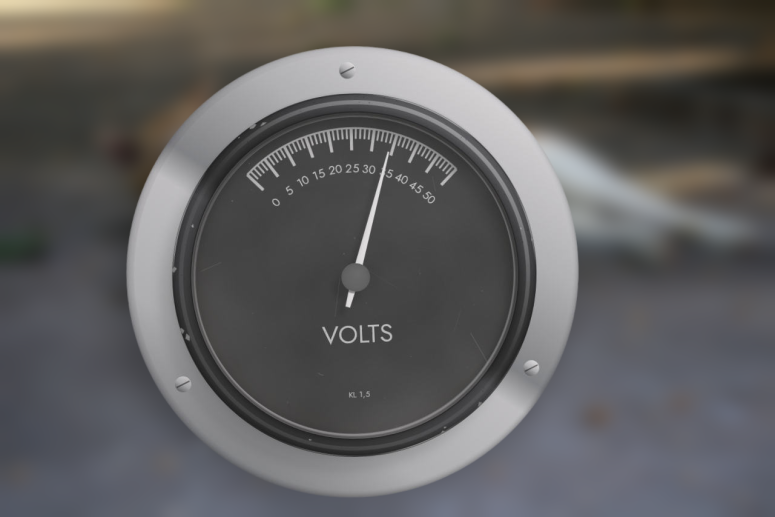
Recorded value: 34; V
